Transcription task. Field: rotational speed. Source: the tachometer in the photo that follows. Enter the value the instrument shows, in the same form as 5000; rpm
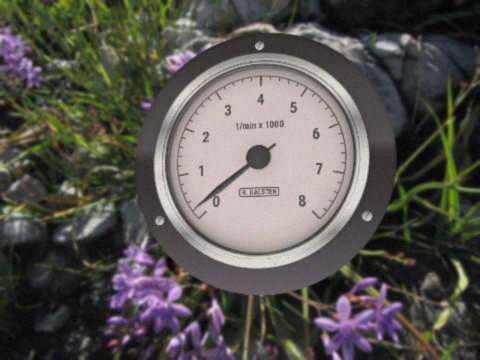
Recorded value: 200; rpm
